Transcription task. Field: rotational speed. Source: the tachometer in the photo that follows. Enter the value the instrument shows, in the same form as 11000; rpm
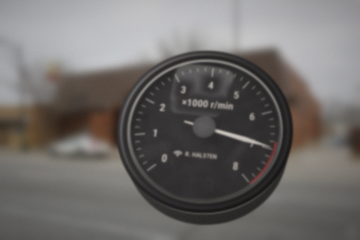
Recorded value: 7000; rpm
